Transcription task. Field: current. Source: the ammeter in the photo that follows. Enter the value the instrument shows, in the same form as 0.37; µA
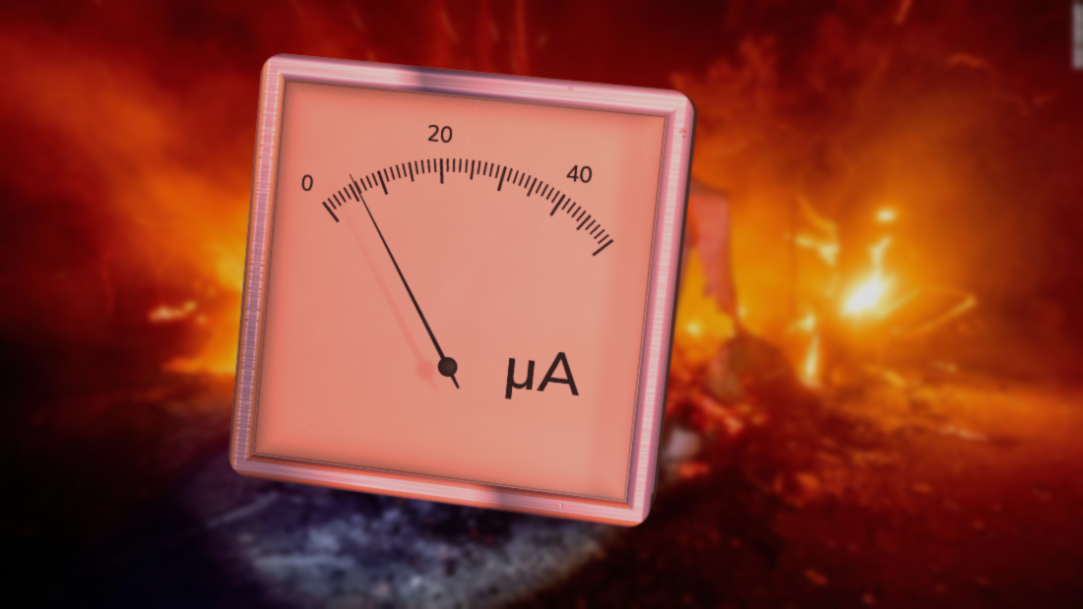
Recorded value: 6; µA
